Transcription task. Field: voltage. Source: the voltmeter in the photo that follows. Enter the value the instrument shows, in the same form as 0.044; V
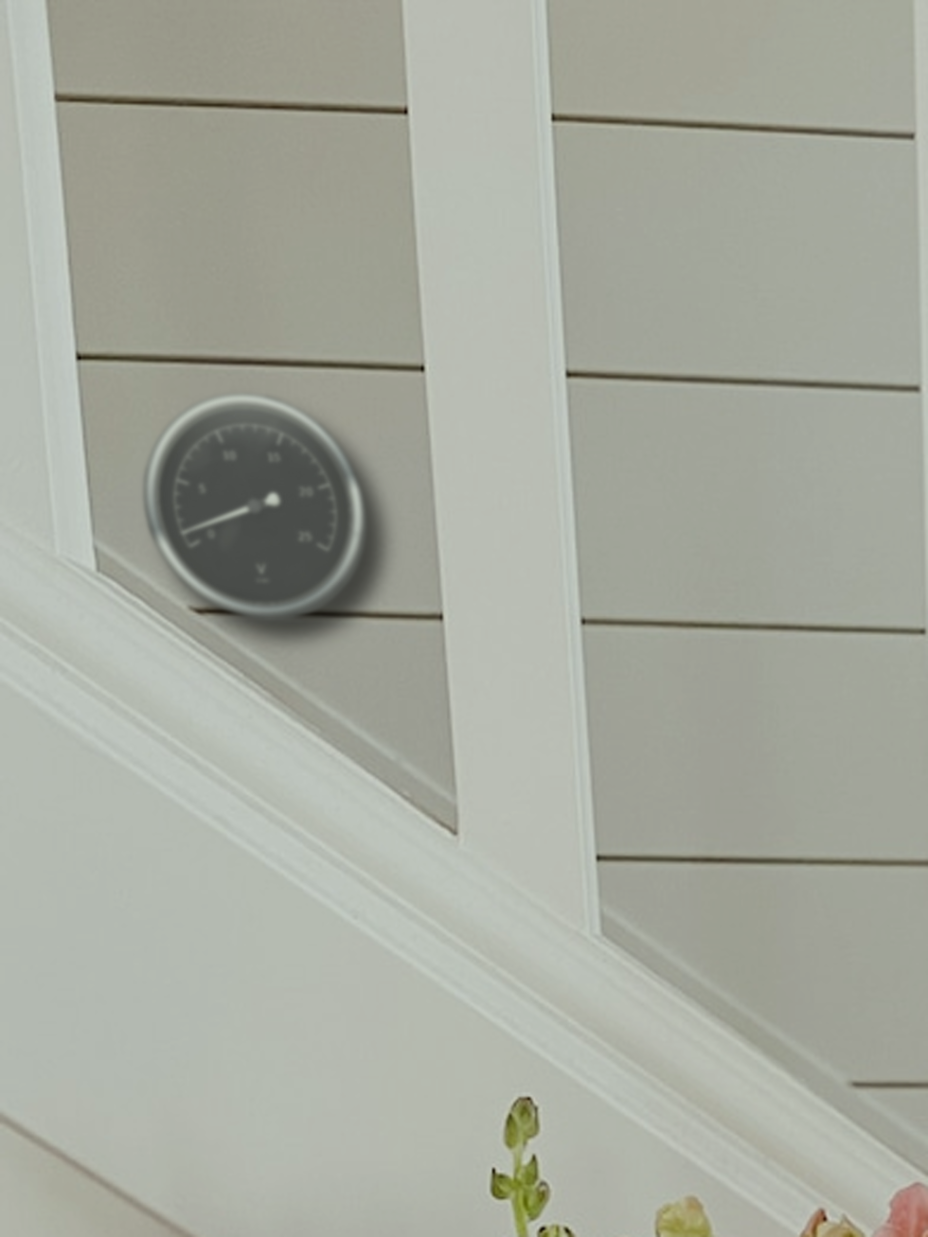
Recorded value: 1; V
